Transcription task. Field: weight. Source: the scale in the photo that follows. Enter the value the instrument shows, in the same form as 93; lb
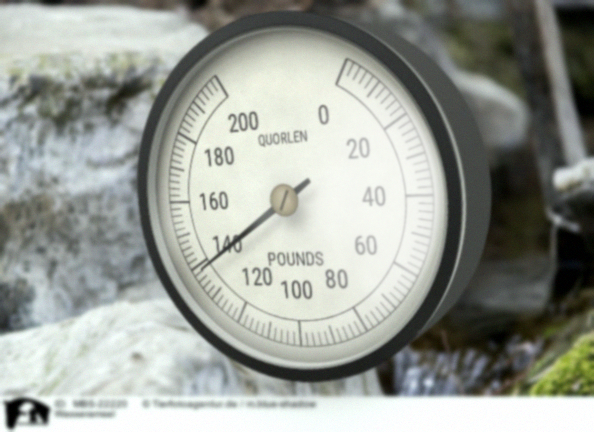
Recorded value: 138; lb
